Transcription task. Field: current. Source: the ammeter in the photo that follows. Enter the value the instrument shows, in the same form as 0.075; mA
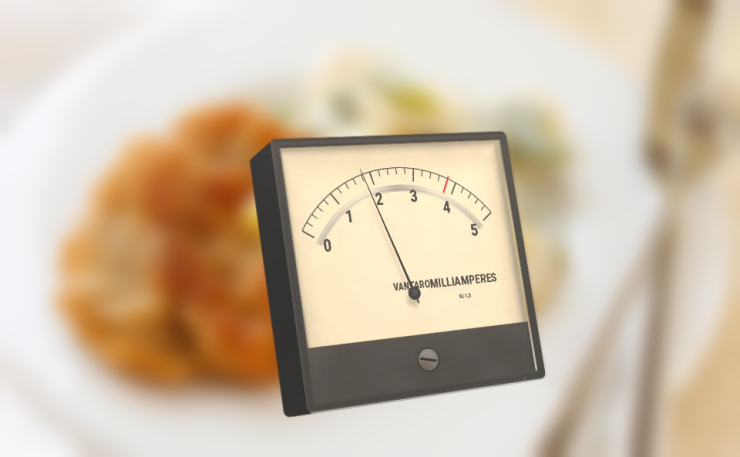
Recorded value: 1.8; mA
